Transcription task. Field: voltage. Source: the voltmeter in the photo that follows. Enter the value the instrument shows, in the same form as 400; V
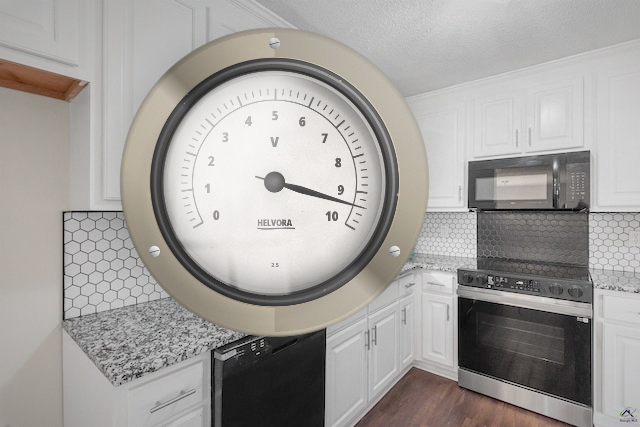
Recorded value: 9.4; V
